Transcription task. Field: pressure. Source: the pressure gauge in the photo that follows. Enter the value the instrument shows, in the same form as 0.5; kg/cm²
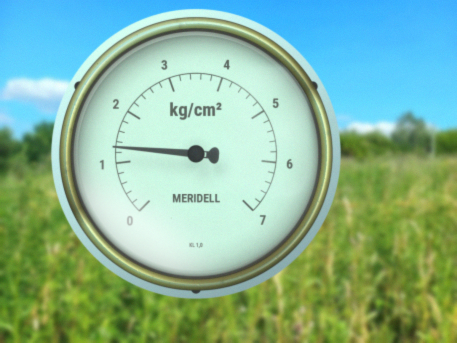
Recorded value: 1.3; kg/cm²
